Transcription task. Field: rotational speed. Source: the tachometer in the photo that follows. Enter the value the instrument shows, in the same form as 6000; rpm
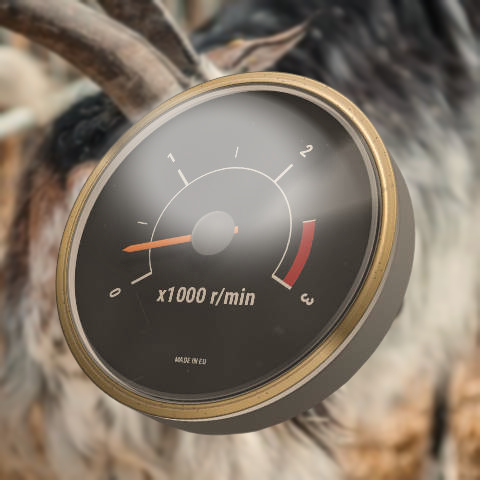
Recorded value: 250; rpm
